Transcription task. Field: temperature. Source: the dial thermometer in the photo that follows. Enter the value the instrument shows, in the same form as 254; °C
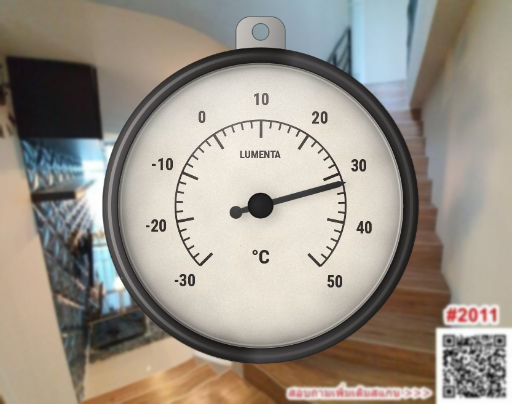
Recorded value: 32; °C
